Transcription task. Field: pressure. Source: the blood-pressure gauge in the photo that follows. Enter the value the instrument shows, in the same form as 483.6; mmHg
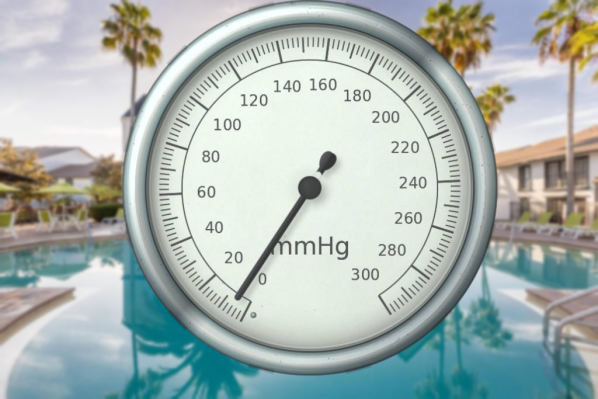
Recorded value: 6; mmHg
